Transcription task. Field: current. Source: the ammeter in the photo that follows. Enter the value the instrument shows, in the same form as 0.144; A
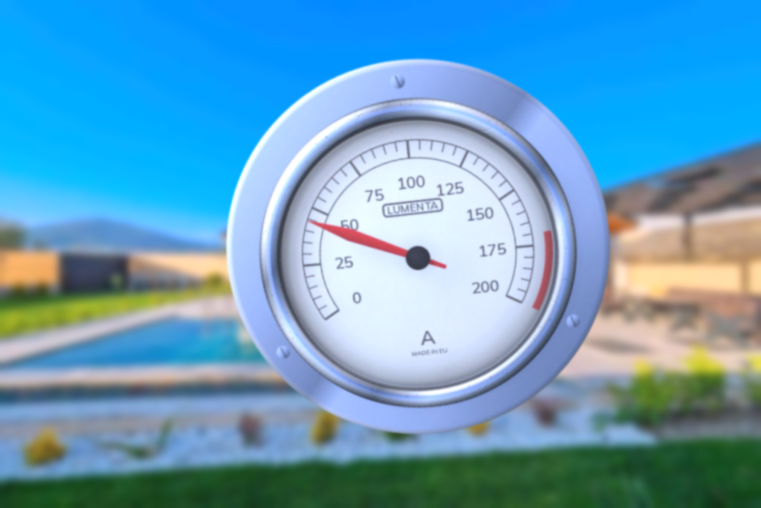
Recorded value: 45; A
